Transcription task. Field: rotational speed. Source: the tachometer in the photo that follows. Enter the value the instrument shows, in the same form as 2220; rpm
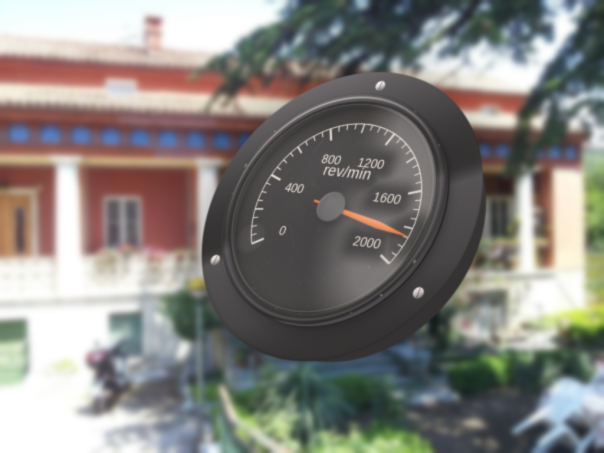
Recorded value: 1850; rpm
